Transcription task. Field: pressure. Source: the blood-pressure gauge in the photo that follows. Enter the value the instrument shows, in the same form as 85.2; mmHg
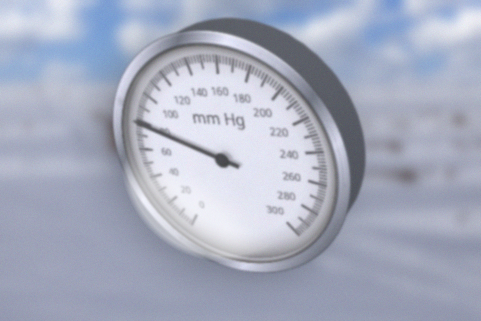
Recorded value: 80; mmHg
